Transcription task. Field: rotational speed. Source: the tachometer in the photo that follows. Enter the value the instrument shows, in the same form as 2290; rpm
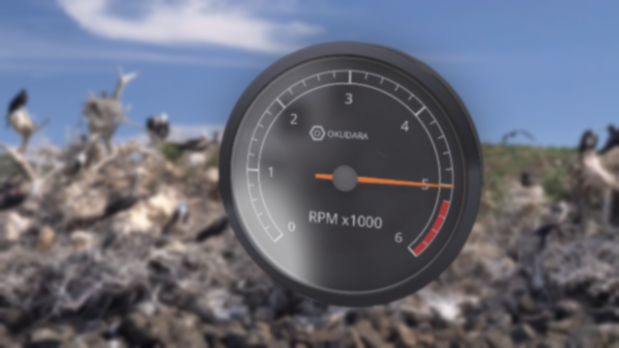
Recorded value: 5000; rpm
